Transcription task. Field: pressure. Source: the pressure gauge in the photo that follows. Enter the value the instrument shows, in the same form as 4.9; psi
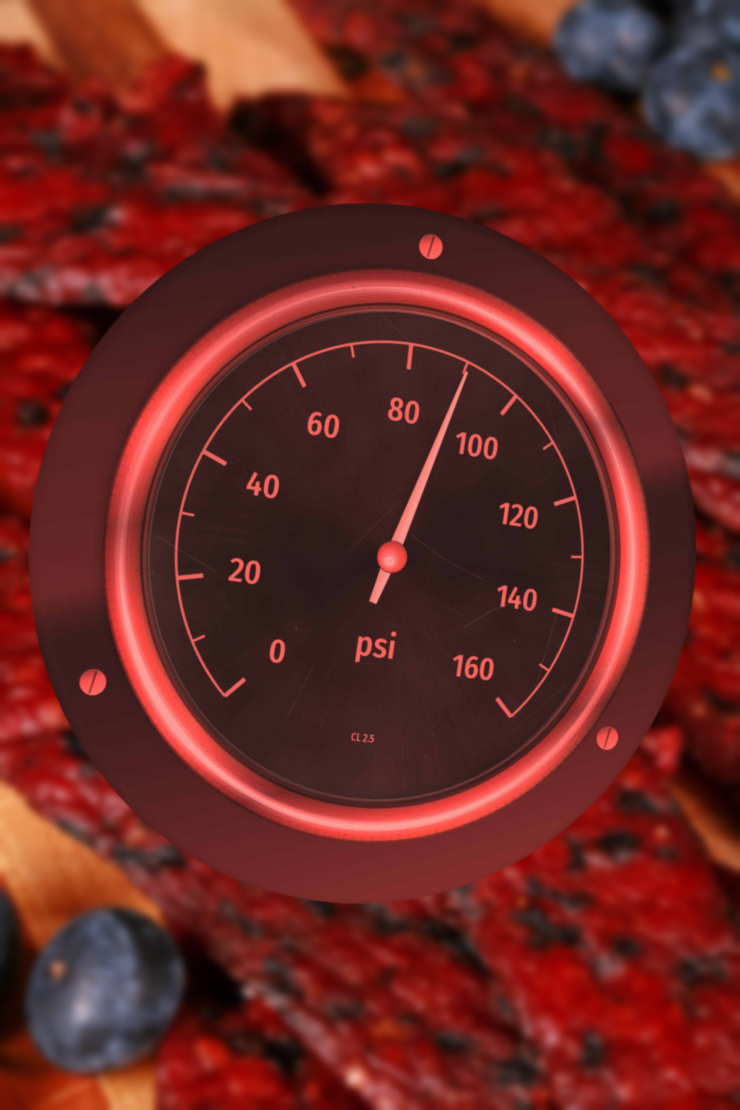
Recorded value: 90; psi
